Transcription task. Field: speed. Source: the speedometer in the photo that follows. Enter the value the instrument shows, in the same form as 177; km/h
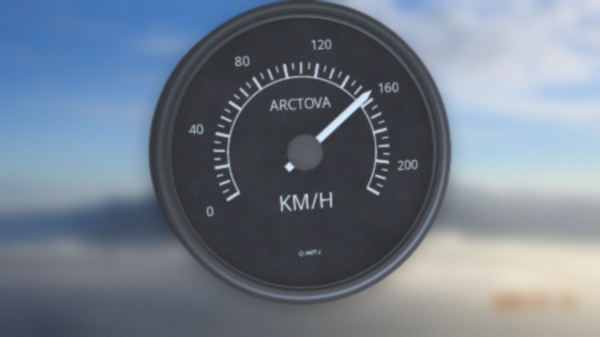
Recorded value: 155; km/h
